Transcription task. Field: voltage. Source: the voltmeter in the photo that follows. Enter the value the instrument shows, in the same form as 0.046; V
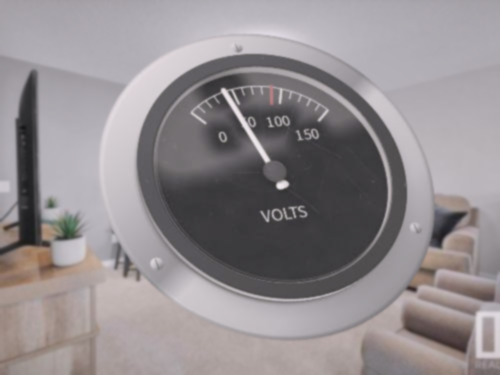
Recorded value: 40; V
